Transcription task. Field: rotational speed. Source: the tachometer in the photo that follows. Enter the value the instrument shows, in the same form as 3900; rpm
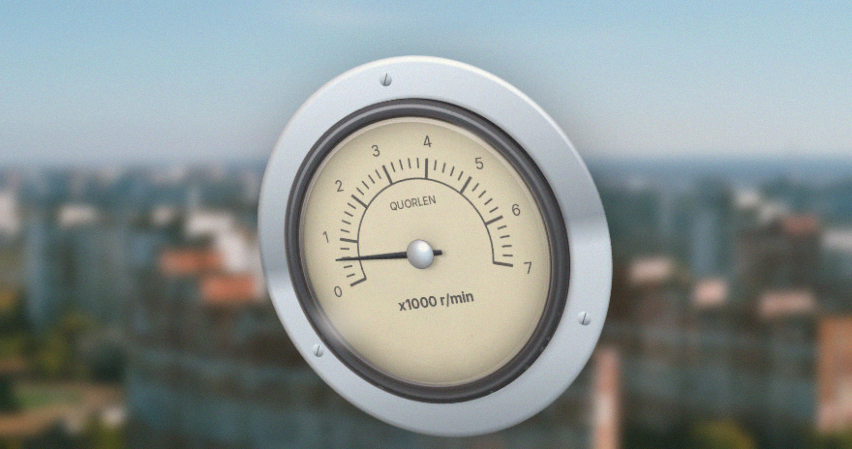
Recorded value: 600; rpm
